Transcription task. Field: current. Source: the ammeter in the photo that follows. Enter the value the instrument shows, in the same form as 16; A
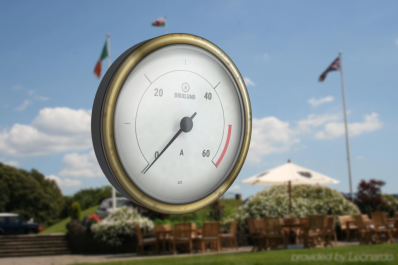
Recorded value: 0; A
